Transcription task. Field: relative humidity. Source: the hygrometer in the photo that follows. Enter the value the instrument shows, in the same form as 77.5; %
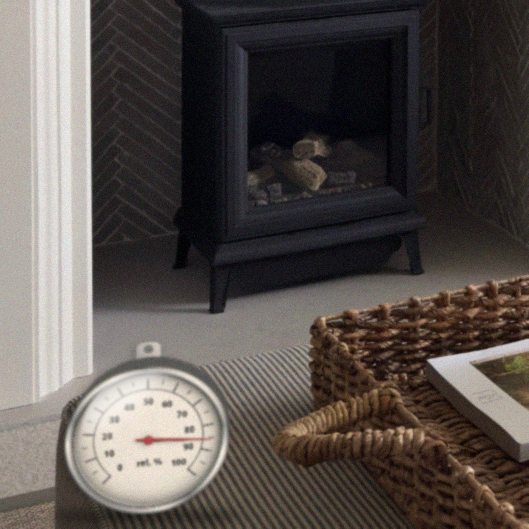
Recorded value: 85; %
